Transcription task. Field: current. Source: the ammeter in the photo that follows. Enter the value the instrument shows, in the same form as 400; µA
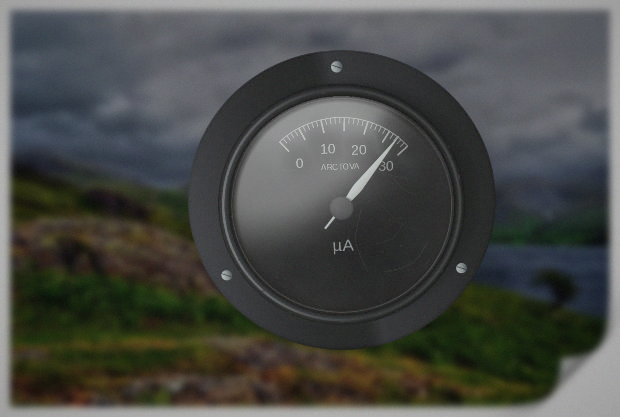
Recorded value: 27; µA
